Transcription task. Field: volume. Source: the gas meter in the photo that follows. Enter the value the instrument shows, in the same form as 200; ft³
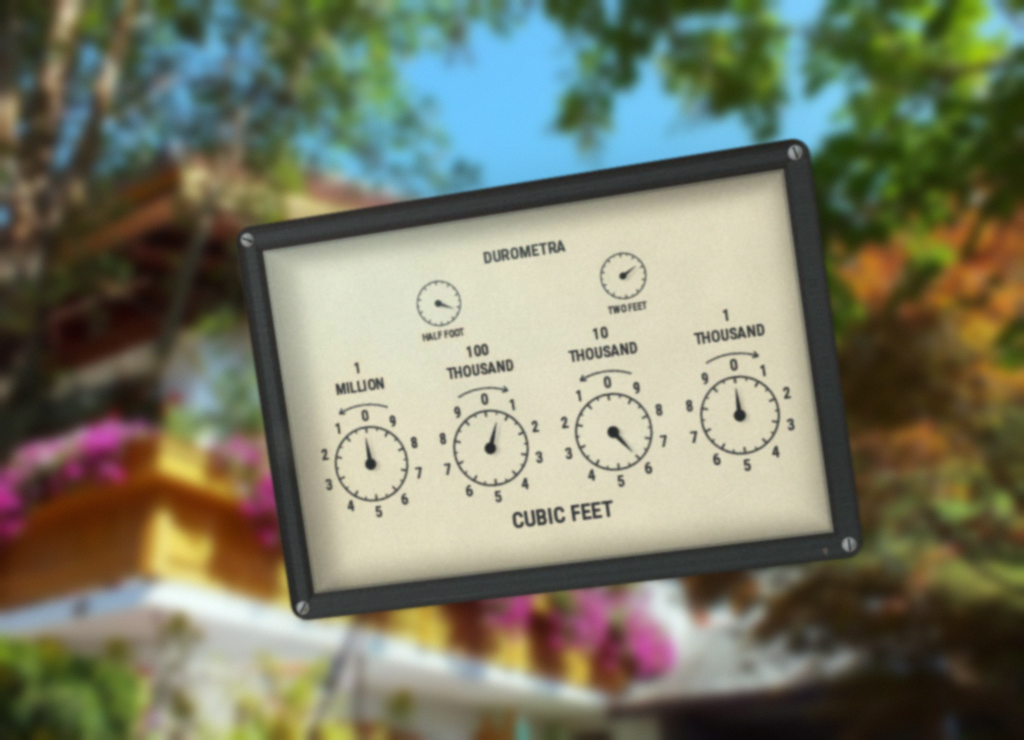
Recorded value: 6000; ft³
